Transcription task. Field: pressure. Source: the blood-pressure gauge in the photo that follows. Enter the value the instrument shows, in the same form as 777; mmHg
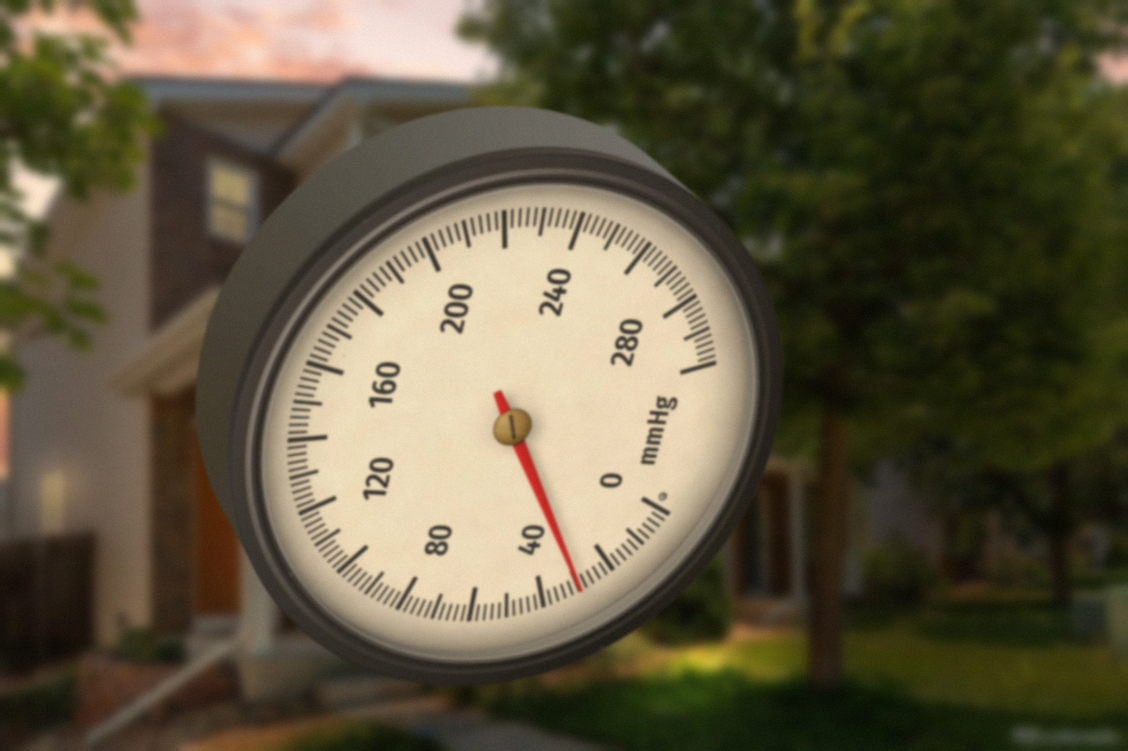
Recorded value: 30; mmHg
